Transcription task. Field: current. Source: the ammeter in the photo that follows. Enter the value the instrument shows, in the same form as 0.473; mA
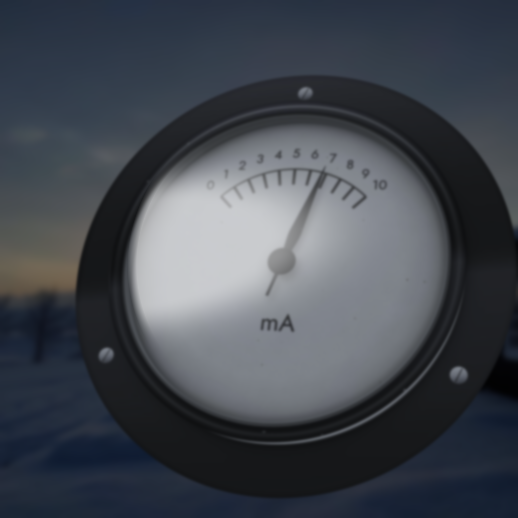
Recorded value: 7; mA
